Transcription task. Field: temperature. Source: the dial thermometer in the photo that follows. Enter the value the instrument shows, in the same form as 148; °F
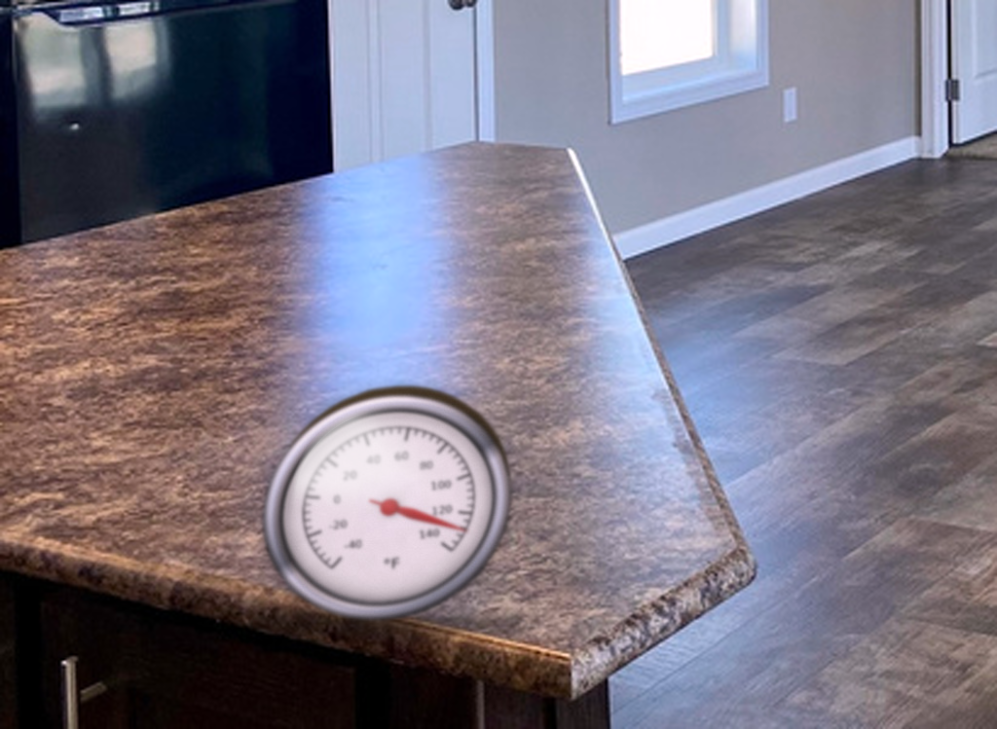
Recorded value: 128; °F
